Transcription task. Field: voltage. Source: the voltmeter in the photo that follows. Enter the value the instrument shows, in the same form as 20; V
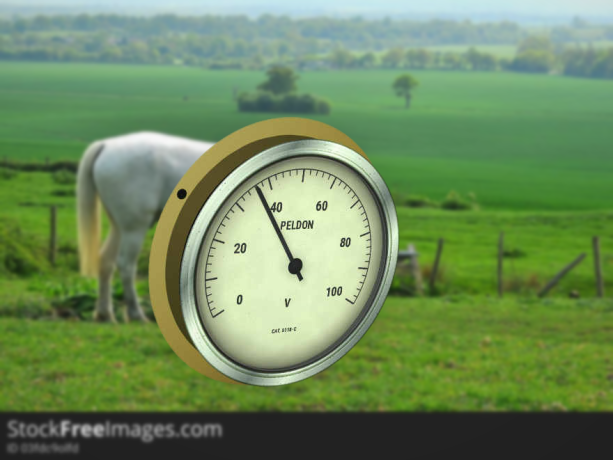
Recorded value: 36; V
